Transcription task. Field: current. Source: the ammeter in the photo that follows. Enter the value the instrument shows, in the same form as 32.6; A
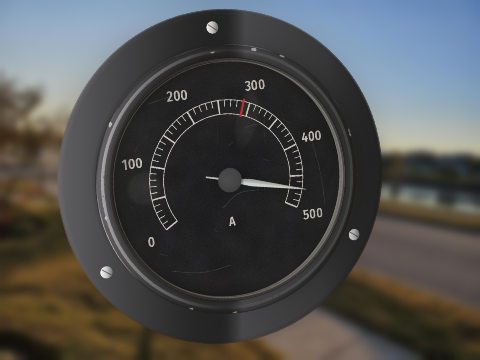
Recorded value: 470; A
